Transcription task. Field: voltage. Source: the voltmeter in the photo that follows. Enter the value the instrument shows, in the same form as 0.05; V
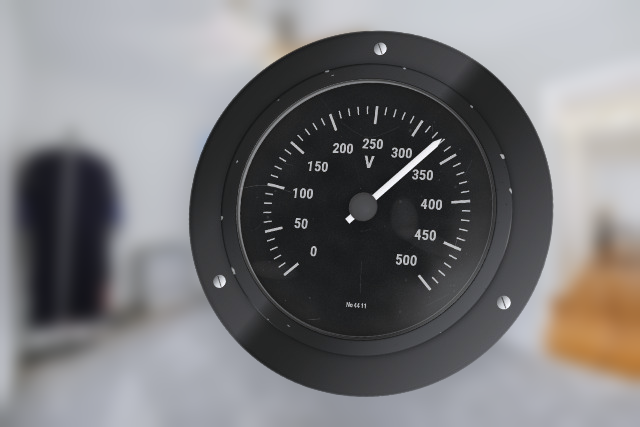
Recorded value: 330; V
